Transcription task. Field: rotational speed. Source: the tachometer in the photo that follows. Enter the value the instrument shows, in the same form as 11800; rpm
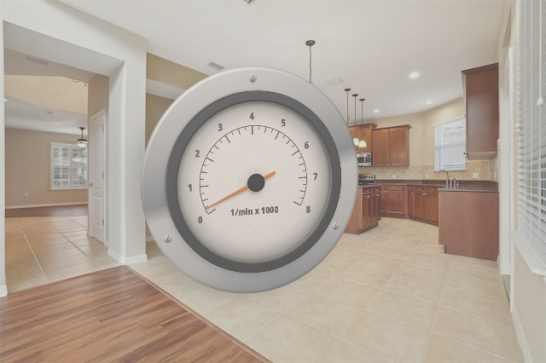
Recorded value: 250; rpm
